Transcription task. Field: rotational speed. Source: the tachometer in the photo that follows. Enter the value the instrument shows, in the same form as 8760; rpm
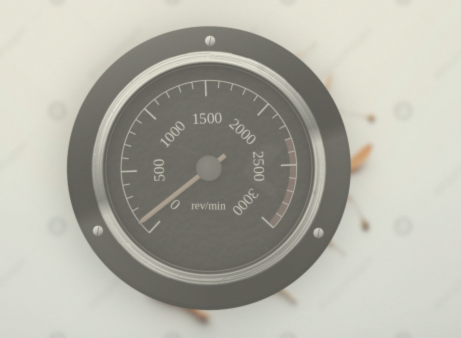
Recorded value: 100; rpm
